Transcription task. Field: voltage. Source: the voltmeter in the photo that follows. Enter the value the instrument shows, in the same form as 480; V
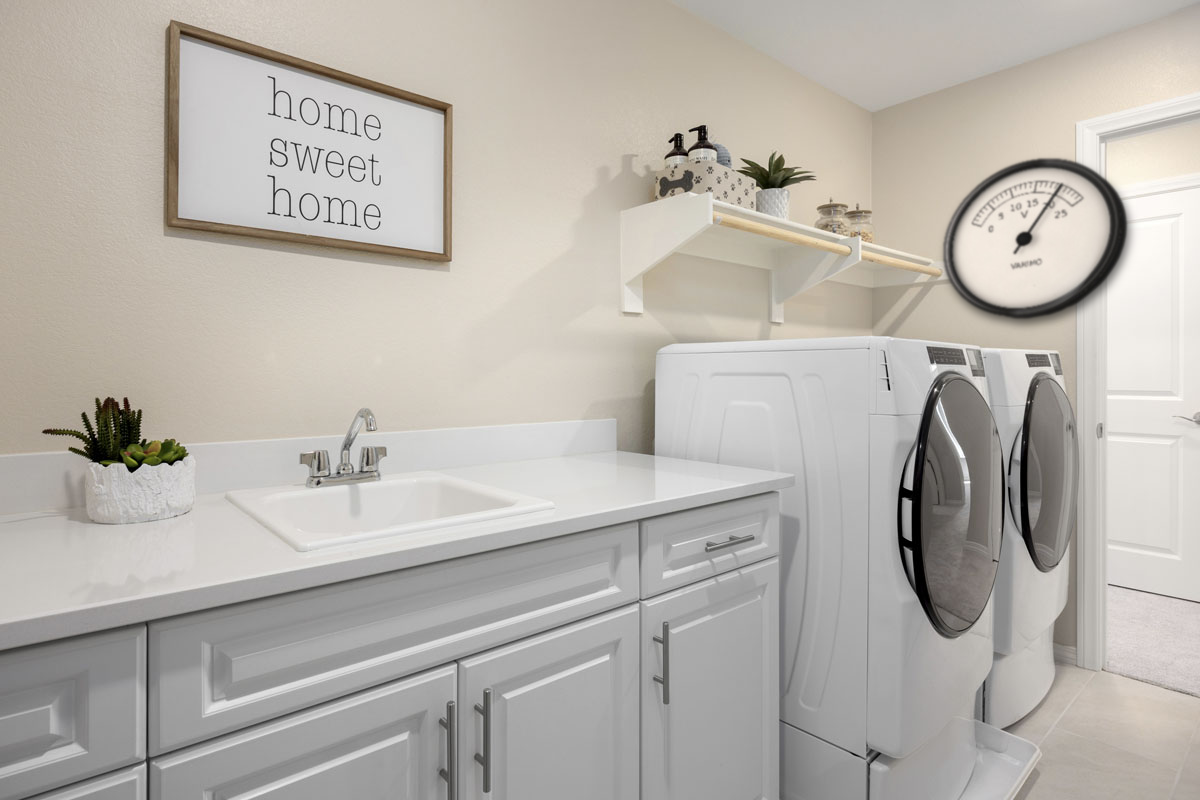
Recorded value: 20; V
